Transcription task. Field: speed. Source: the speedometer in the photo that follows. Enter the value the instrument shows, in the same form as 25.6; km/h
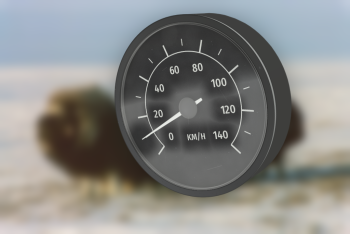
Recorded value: 10; km/h
